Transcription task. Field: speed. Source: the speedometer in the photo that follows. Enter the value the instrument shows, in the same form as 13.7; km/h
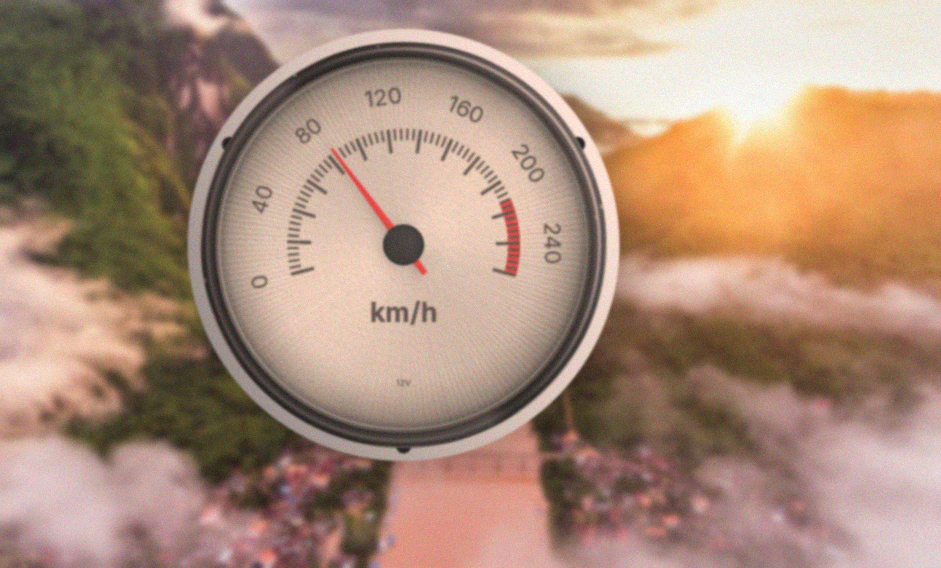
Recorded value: 84; km/h
